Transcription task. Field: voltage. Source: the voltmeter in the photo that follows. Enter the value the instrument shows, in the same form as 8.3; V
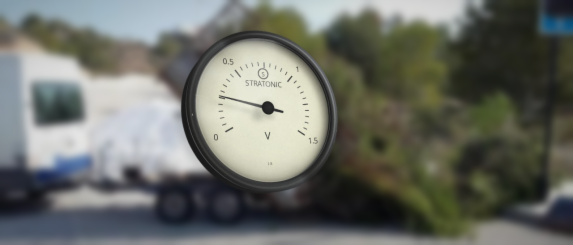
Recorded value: 0.25; V
